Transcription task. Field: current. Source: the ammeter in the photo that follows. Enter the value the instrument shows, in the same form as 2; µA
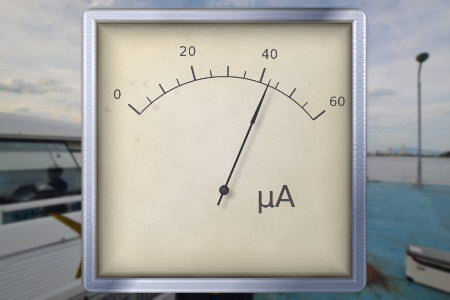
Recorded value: 42.5; µA
